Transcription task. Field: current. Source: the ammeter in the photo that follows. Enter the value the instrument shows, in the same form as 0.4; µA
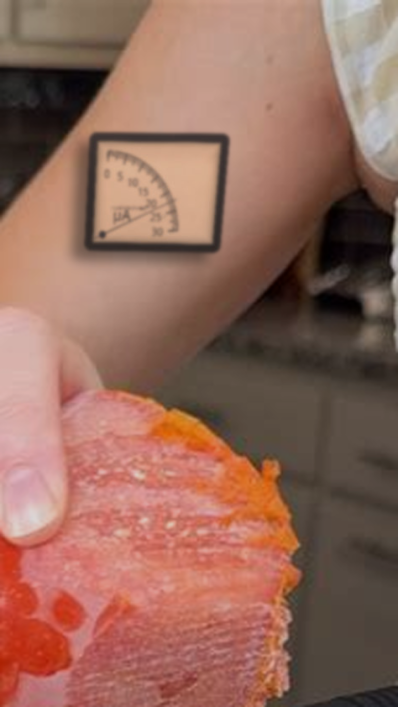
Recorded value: 22.5; µA
